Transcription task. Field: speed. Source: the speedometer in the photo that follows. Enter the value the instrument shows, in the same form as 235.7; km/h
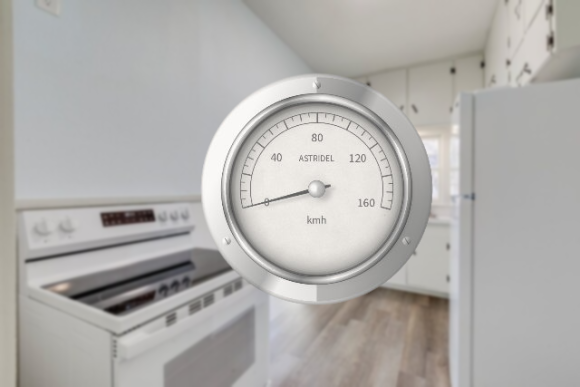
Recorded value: 0; km/h
